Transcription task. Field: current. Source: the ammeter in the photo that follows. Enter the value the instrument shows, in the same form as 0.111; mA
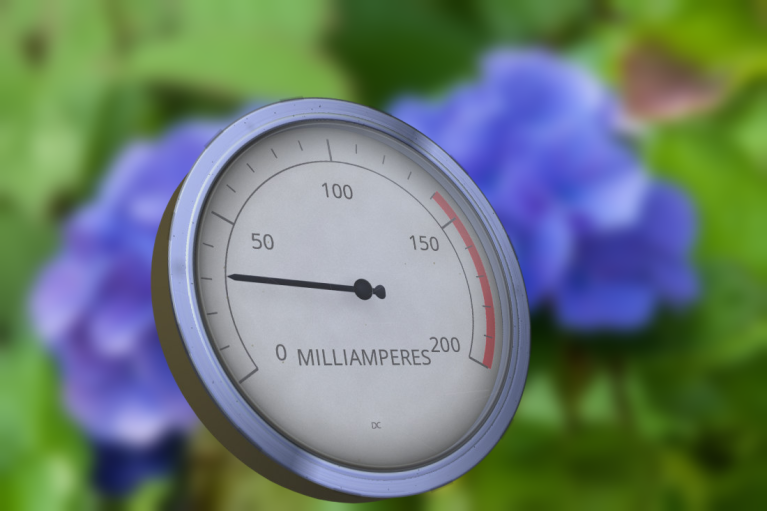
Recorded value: 30; mA
